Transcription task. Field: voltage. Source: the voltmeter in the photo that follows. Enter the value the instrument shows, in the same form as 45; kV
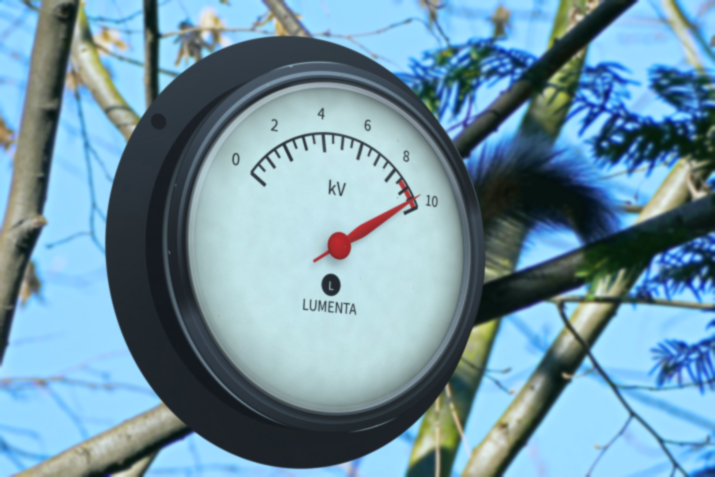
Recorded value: 9.5; kV
